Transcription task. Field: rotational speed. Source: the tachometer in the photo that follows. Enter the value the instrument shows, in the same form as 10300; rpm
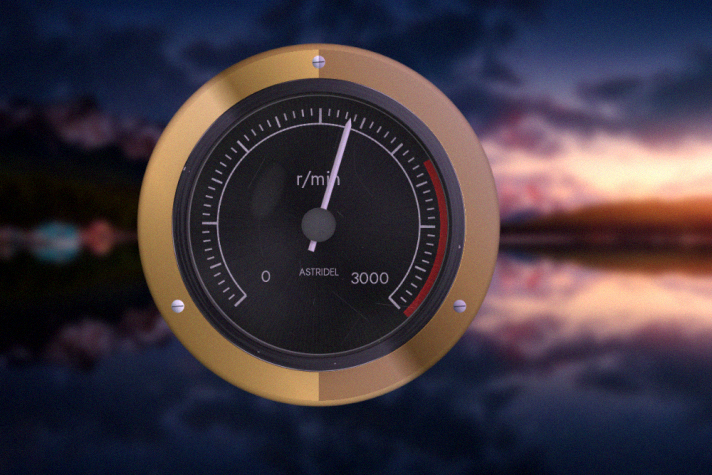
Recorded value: 1675; rpm
